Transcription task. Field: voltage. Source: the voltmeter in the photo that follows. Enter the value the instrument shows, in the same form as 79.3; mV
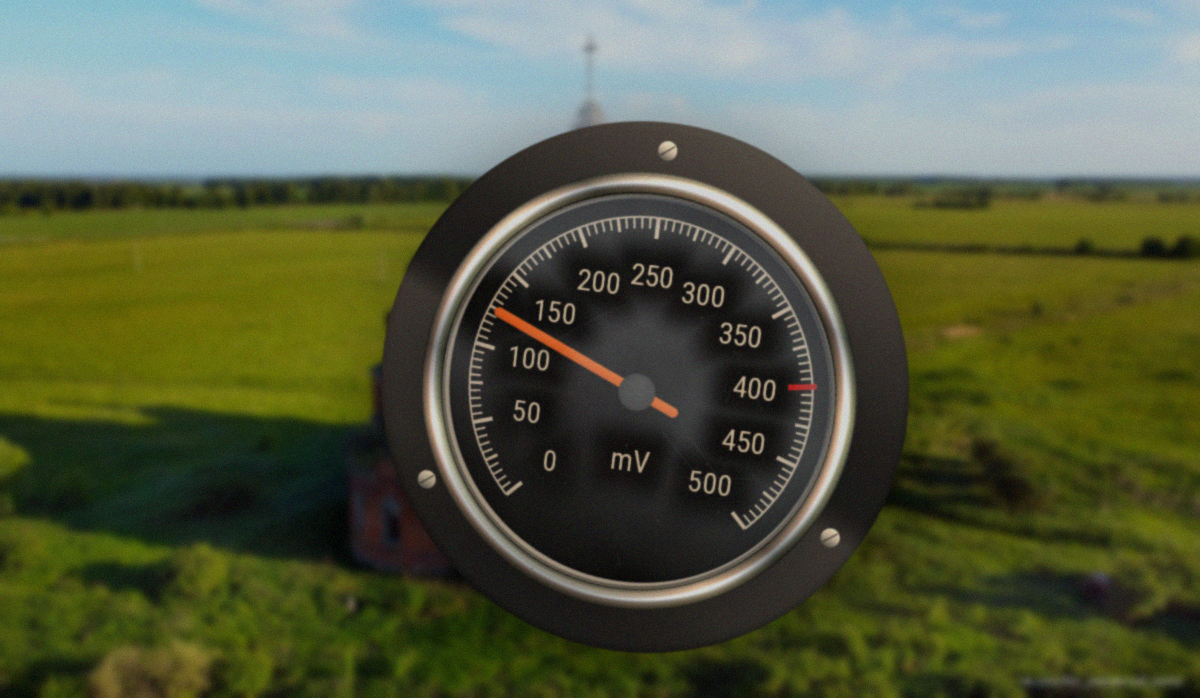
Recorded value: 125; mV
